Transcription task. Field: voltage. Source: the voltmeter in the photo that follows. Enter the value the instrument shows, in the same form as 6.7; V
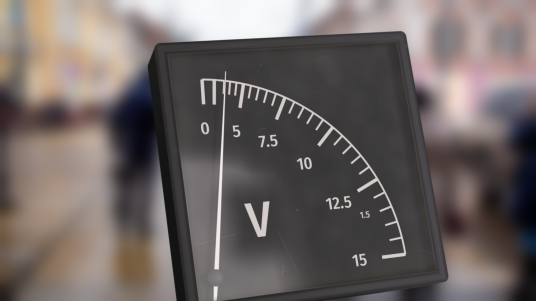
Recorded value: 3.5; V
